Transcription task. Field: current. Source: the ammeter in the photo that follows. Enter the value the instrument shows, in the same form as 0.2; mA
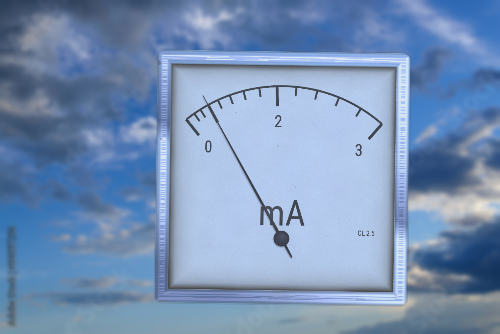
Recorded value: 1; mA
